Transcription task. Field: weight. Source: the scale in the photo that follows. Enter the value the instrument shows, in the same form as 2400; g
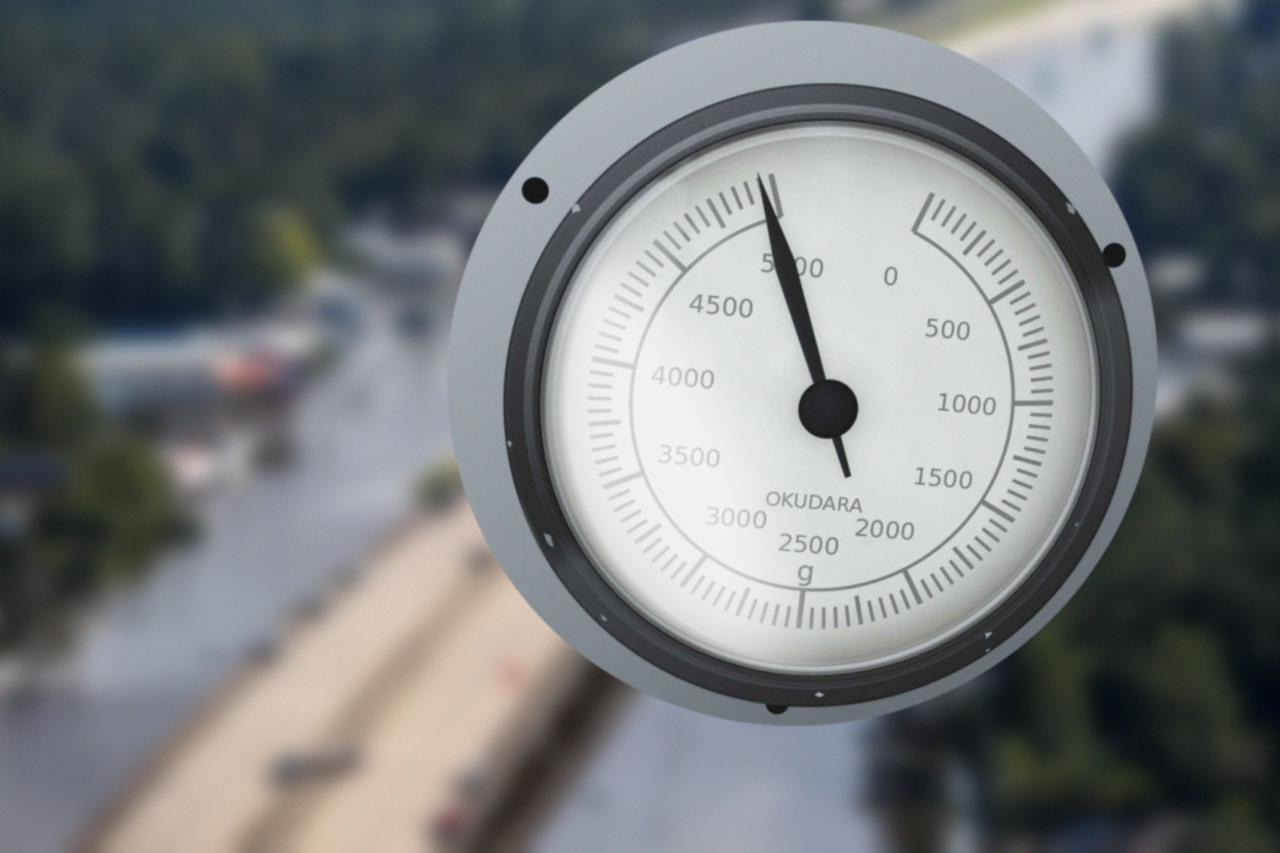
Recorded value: 4950; g
